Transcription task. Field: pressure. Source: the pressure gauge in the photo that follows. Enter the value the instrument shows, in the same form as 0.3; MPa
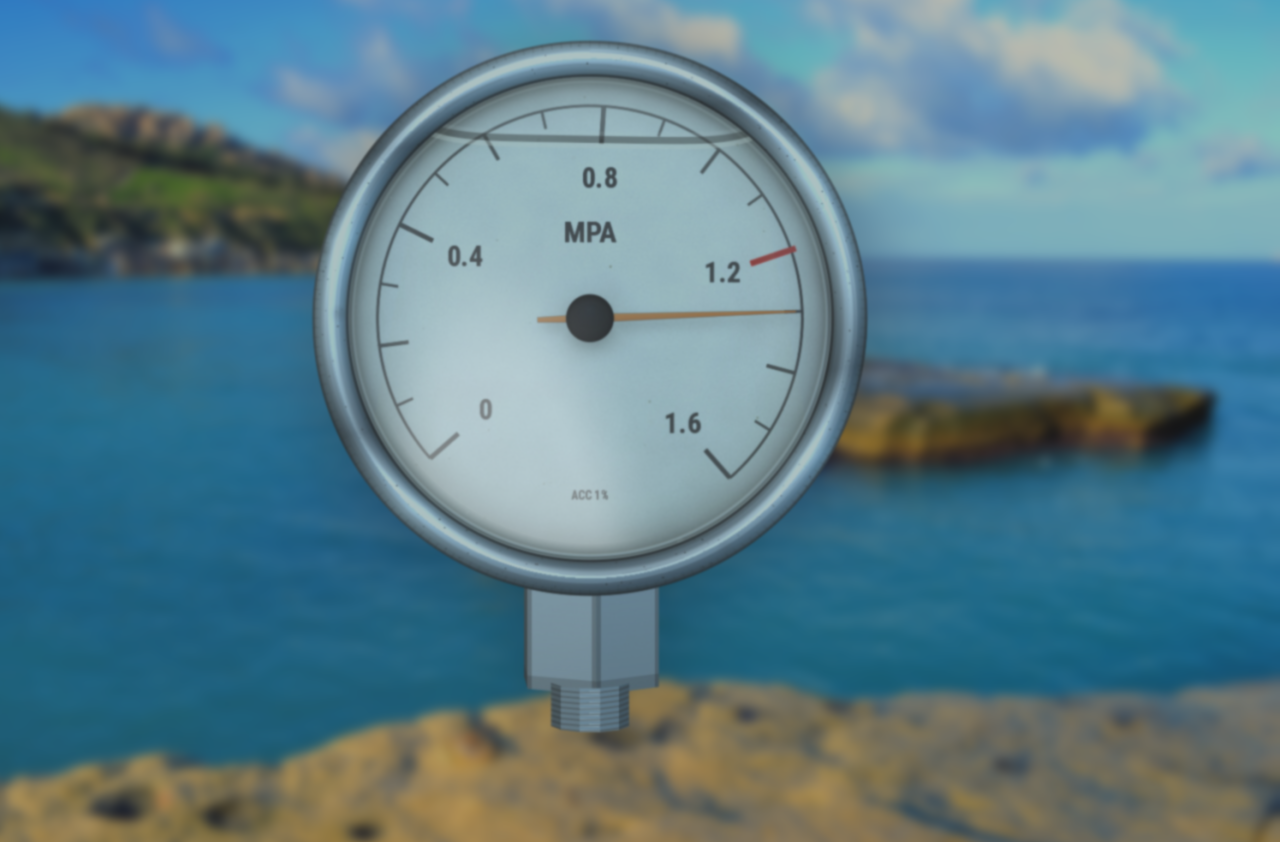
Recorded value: 1.3; MPa
